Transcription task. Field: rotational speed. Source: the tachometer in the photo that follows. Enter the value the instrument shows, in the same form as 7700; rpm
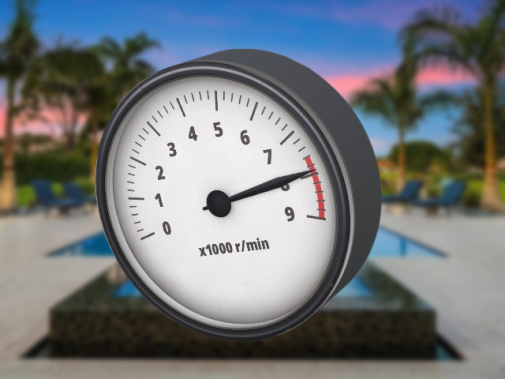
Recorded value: 7900; rpm
